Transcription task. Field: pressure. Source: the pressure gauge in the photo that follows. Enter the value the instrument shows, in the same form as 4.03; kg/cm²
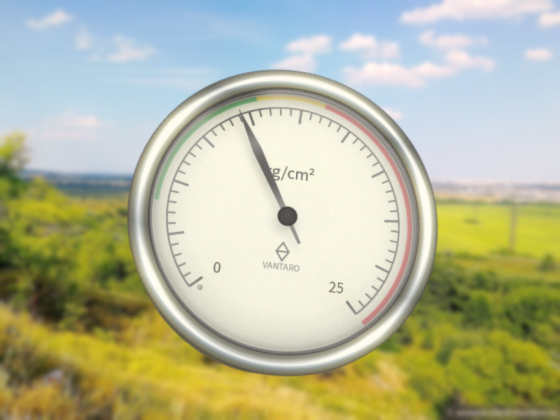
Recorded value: 9.5; kg/cm²
